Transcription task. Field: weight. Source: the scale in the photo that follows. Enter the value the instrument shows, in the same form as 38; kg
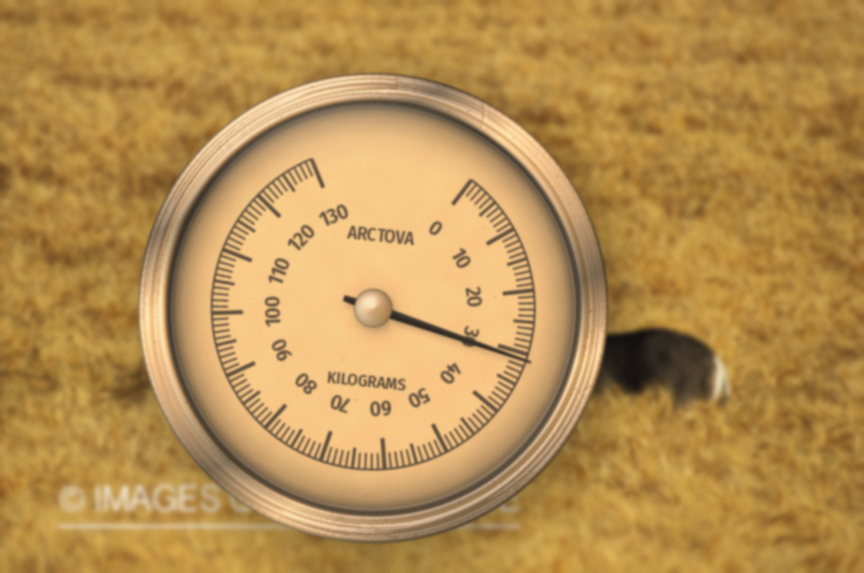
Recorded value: 31; kg
